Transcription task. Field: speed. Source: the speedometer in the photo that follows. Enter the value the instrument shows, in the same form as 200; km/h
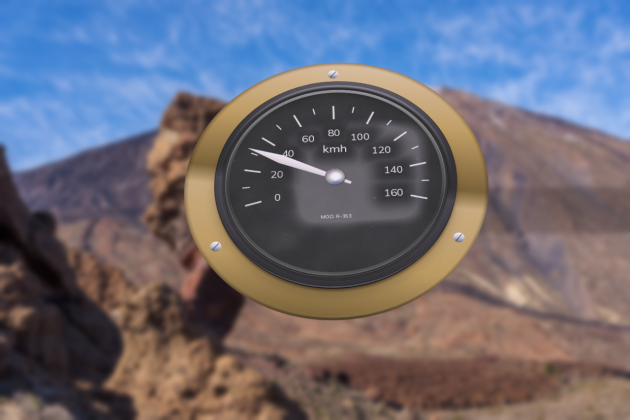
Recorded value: 30; km/h
